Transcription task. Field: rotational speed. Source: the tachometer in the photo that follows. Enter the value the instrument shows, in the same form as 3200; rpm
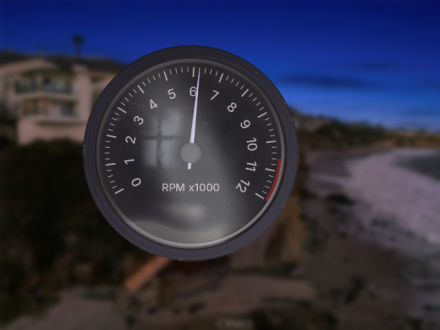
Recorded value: 6200; rpm
